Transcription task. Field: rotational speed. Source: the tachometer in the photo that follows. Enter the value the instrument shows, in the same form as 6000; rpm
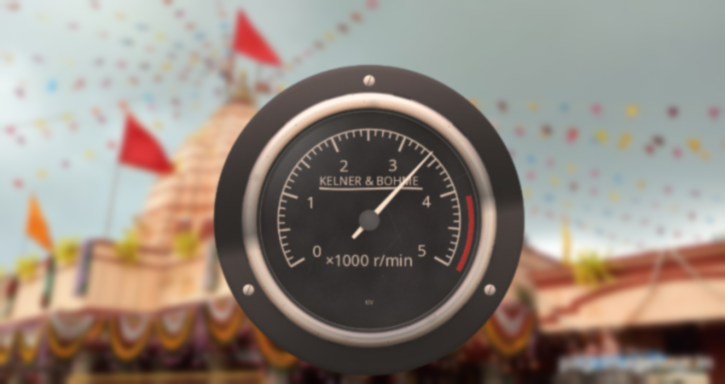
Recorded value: 3400; rpm
